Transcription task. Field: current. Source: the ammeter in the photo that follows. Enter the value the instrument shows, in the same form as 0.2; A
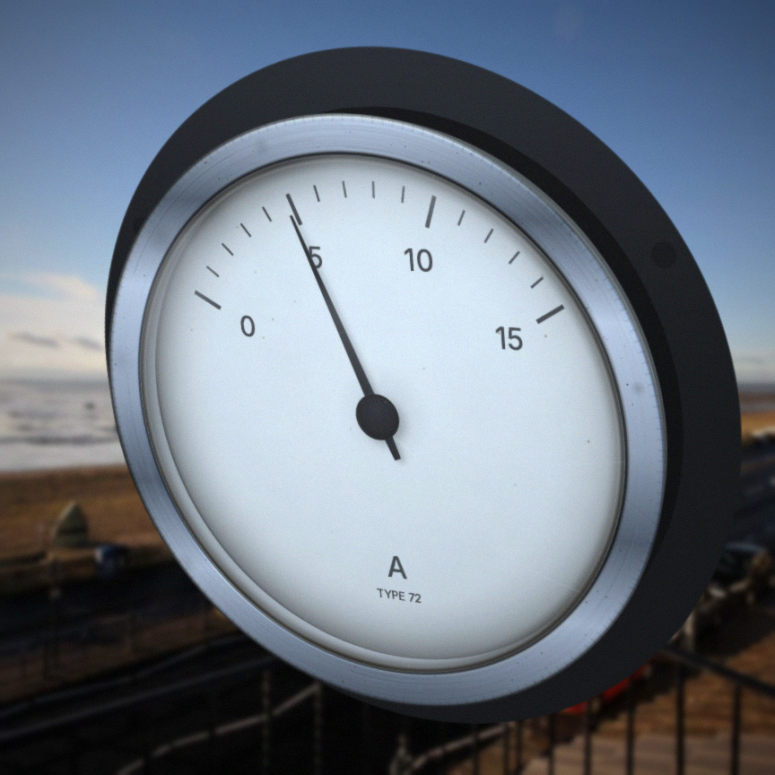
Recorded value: 5; A
